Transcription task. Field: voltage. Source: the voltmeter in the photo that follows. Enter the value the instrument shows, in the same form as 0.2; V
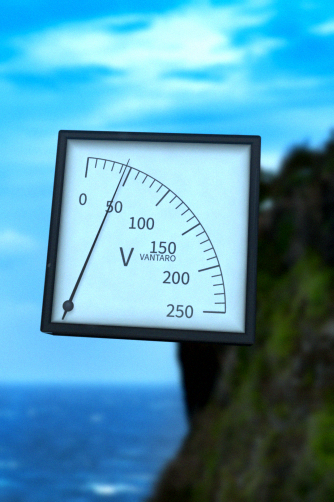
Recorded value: 45; V
